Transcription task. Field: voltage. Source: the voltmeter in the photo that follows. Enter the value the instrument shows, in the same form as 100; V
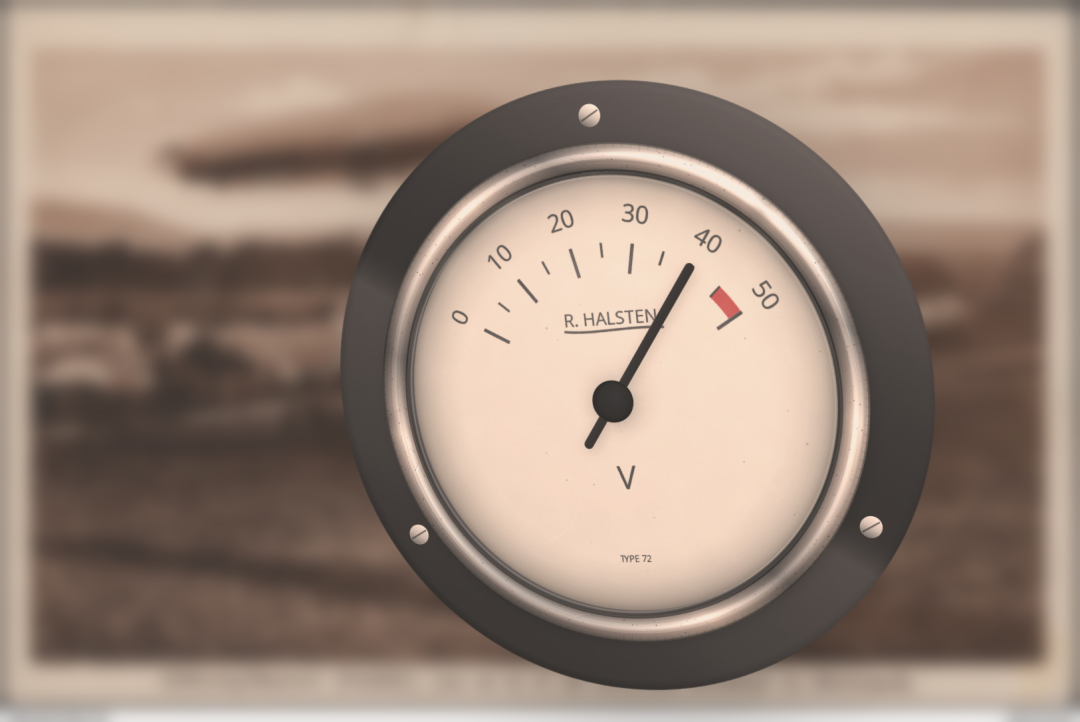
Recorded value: 40; V
